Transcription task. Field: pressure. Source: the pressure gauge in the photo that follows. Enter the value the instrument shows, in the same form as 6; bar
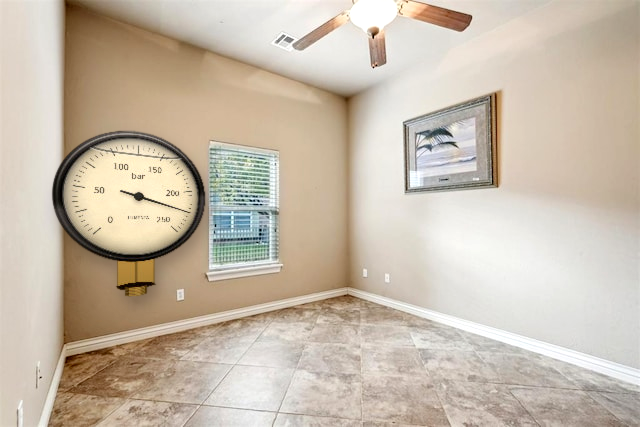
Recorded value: 225; bar
